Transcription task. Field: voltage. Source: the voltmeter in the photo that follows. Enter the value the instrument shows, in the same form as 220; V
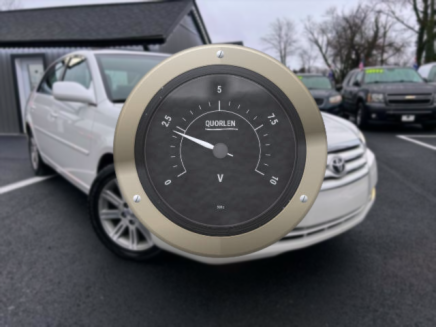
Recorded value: 2.25; V
